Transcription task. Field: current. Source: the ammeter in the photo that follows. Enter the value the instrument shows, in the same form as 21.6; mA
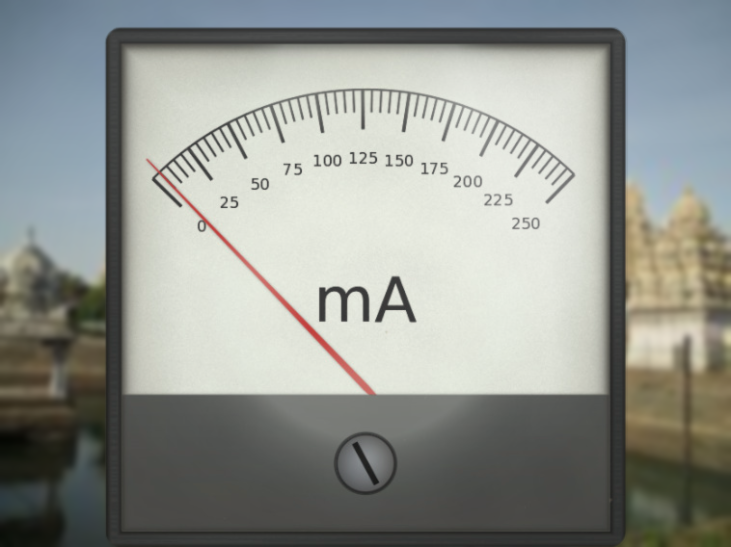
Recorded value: 5; mA
